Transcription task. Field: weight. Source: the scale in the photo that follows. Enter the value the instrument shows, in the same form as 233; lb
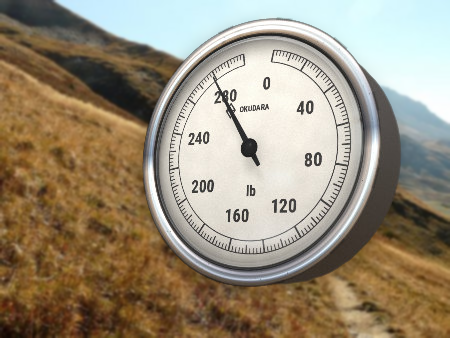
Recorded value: 280; lb
